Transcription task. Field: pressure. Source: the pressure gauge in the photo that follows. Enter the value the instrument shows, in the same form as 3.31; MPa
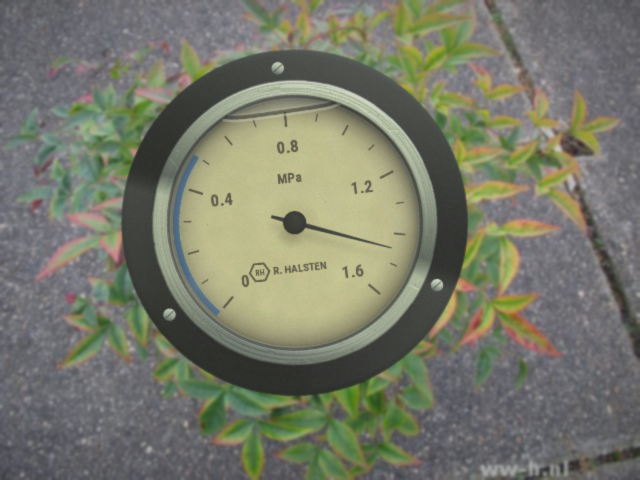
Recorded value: 1.45; MPa
